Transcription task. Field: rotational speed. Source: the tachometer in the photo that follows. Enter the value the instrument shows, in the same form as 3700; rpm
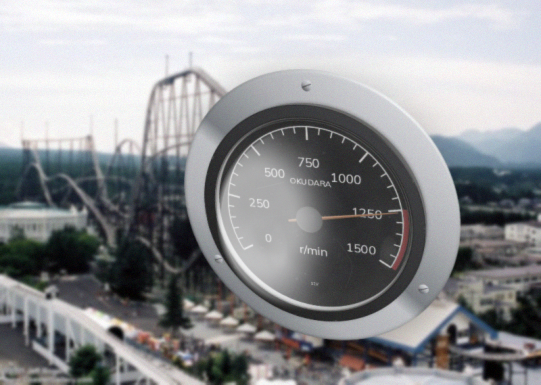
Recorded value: 1250; rpm
